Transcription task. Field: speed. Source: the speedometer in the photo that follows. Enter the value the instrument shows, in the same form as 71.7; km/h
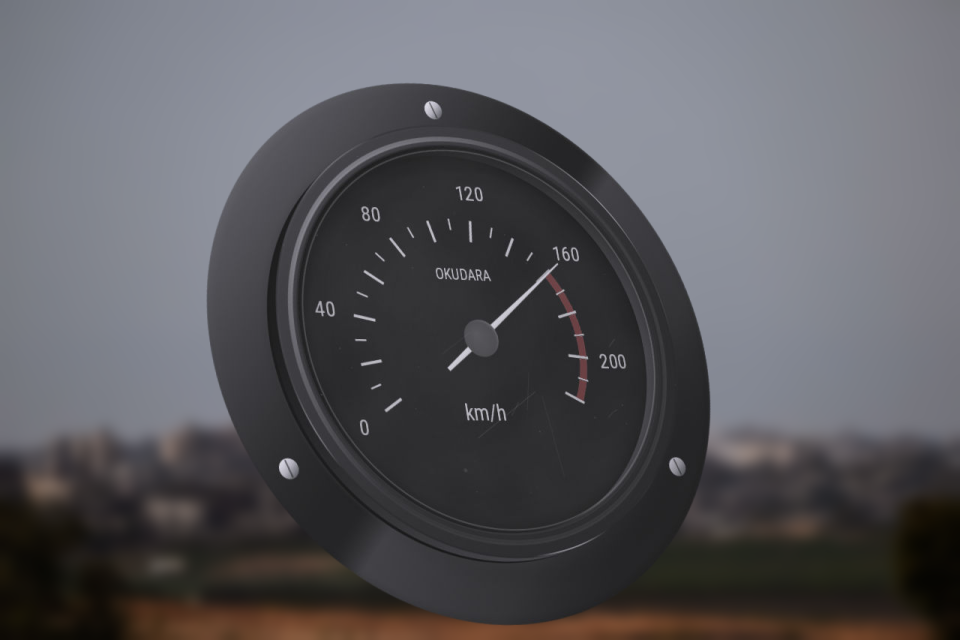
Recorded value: 160; km/h
